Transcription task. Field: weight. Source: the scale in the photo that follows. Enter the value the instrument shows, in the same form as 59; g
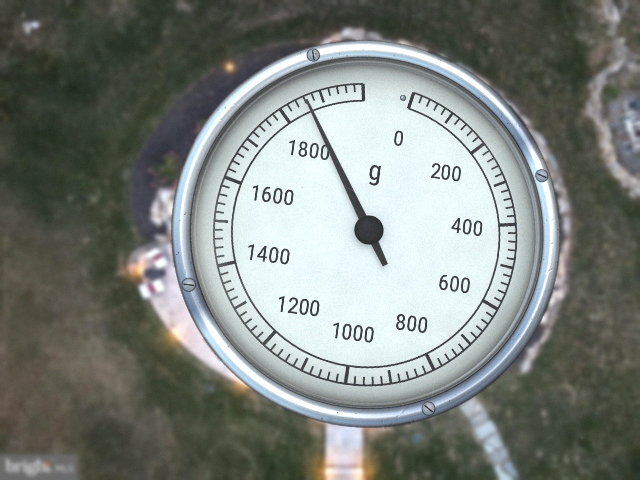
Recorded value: 1860; g
